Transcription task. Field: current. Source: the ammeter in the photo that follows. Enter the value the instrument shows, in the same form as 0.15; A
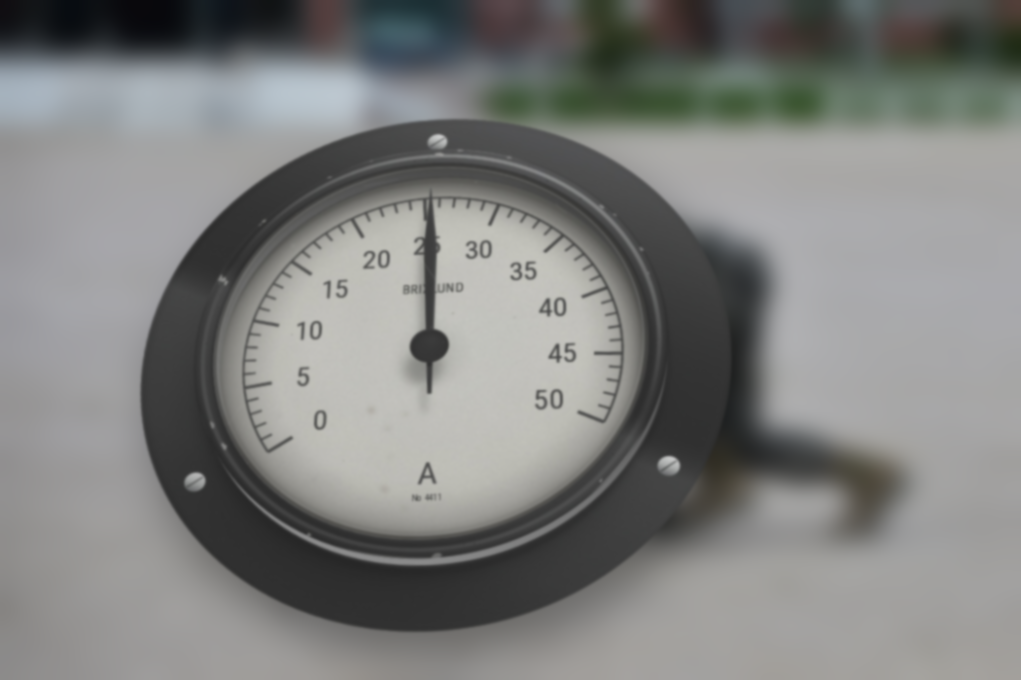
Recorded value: 25.5; A
